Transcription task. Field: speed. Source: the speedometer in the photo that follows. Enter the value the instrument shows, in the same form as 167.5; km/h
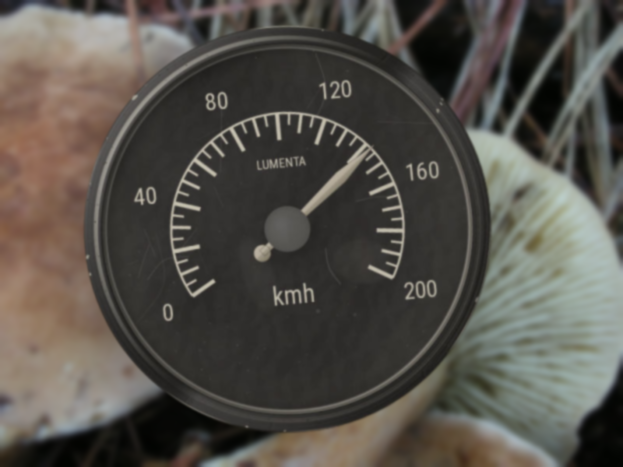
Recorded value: 142.5; km/h
